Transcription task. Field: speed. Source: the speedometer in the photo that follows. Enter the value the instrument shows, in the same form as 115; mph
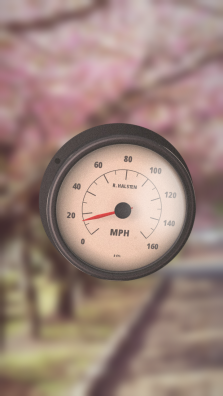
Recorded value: 15; mph
